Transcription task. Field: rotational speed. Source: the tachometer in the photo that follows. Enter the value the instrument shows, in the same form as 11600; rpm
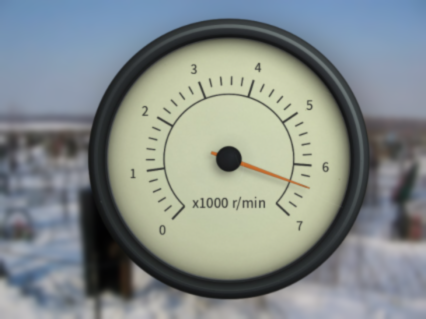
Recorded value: 6400; rpm
